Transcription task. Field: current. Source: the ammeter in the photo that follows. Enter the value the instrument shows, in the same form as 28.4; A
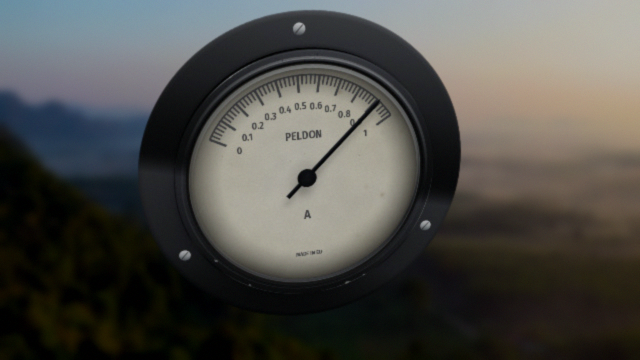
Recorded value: 0.9; A
